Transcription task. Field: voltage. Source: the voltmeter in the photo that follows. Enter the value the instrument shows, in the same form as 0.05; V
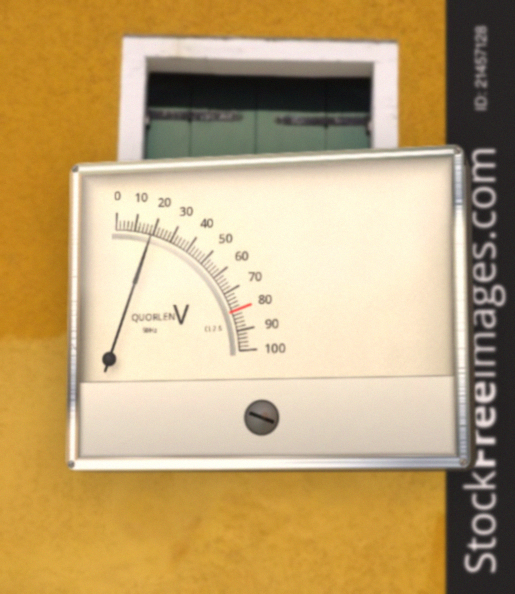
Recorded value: 20; V
